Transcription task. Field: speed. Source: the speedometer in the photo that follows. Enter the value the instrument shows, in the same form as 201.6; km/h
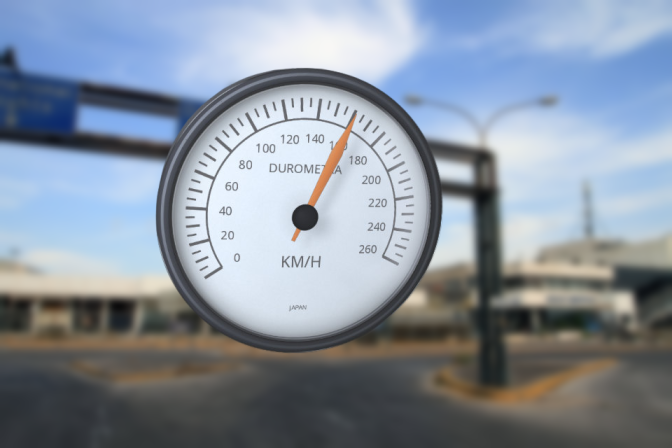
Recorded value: 160; km/h
